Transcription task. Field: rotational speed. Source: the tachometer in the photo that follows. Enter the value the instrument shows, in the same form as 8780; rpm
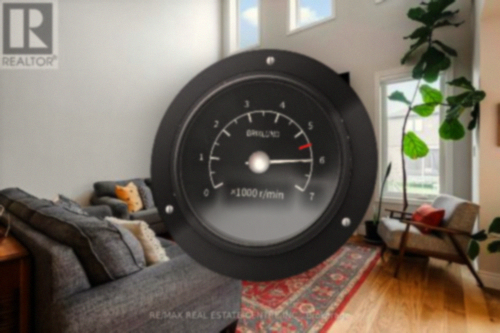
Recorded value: 6000; rpm
